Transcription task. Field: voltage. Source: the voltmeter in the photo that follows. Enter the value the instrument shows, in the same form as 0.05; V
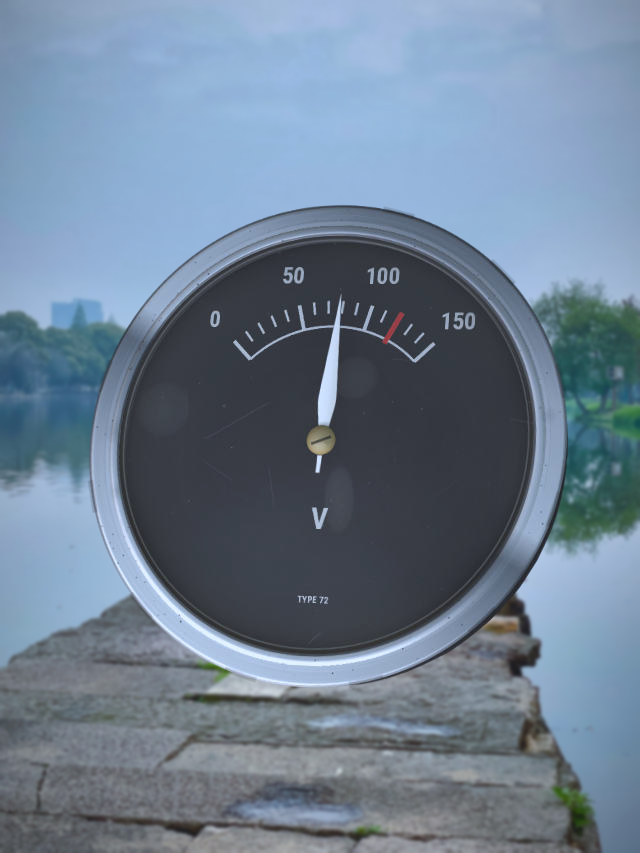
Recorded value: 80; V
